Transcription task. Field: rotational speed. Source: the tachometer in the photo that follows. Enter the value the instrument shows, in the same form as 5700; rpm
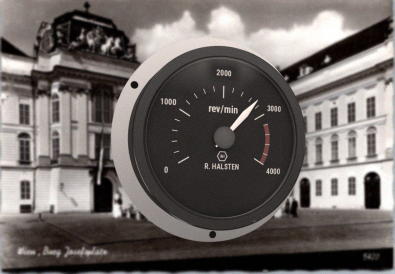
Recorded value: 2700; rpm
